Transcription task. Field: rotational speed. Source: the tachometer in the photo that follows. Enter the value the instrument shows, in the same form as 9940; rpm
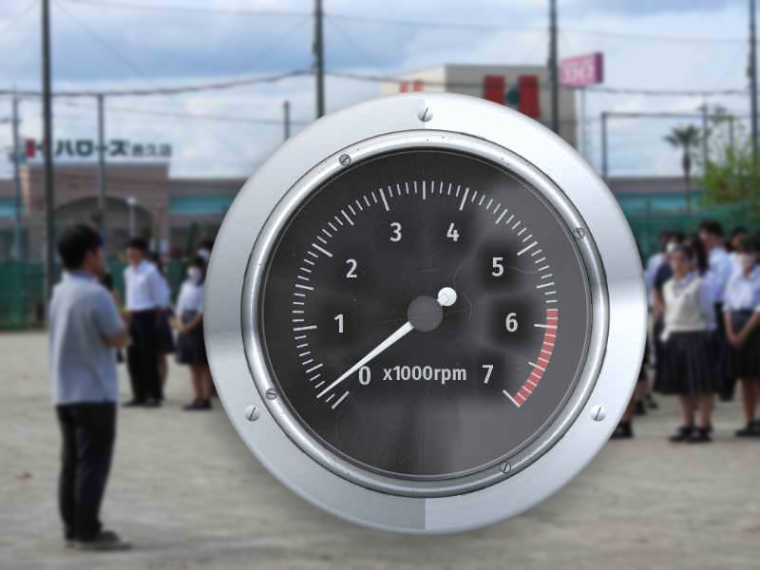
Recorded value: 200; rpm
